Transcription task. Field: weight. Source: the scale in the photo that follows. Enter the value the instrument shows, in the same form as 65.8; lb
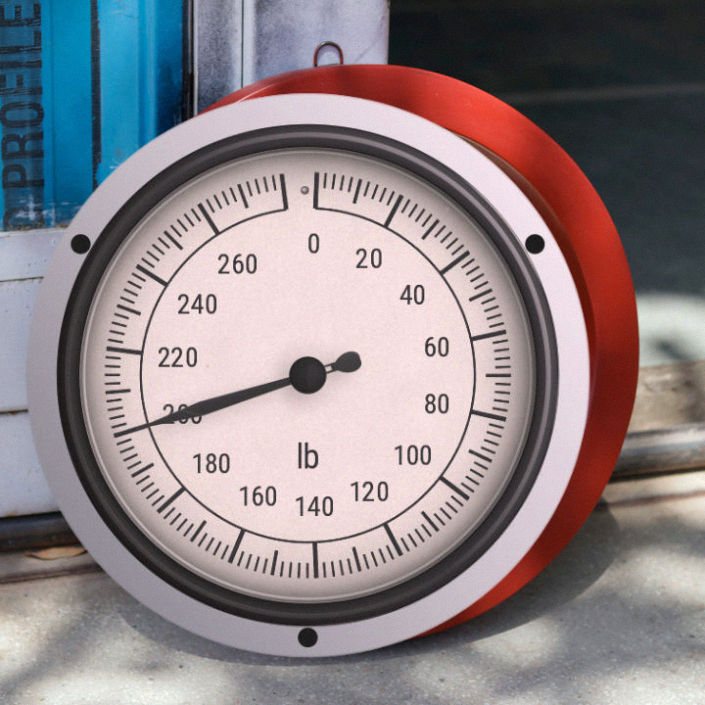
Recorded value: 200; lb
